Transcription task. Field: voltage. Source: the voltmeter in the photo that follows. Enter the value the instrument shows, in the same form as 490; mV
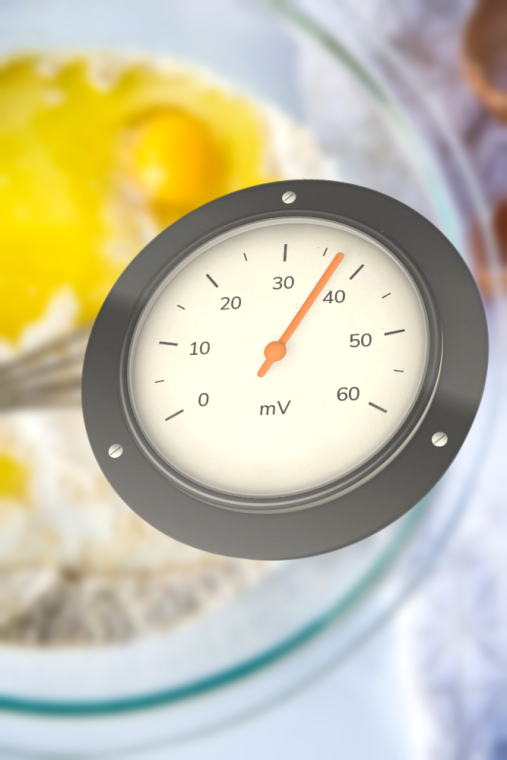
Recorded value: 37.5; mV
